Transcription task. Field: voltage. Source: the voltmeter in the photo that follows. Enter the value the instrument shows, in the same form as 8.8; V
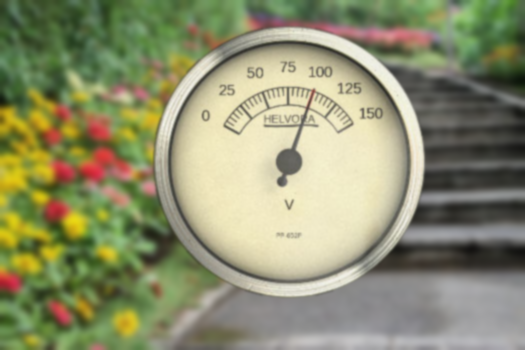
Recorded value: 100; V
